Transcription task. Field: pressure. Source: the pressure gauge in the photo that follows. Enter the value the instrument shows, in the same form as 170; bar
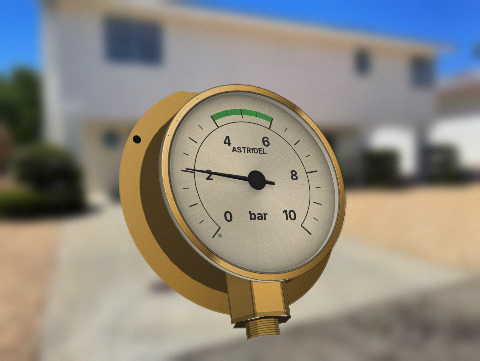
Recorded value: 2; bar
